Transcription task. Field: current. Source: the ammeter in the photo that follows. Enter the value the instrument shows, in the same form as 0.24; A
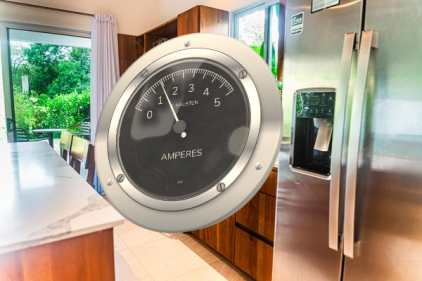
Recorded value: 1.5; A
